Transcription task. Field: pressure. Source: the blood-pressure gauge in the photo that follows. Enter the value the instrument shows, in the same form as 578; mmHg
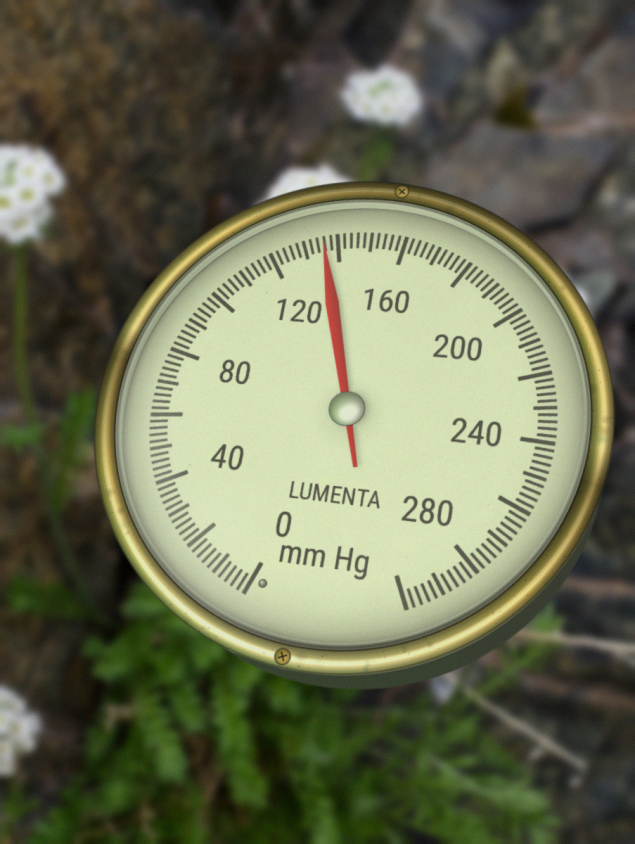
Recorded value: 136; mmHg
